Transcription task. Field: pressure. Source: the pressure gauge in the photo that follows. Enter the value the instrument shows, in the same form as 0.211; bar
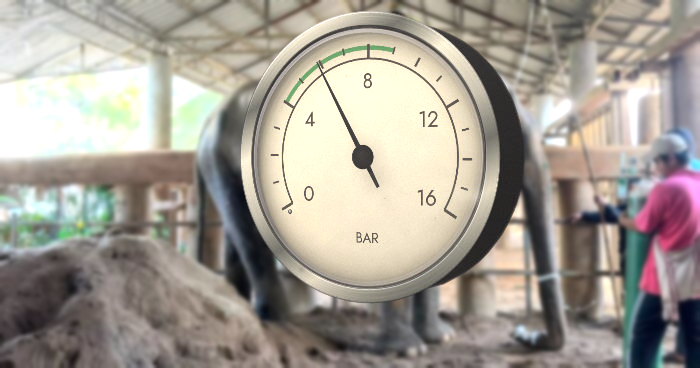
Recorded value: 6; bar
